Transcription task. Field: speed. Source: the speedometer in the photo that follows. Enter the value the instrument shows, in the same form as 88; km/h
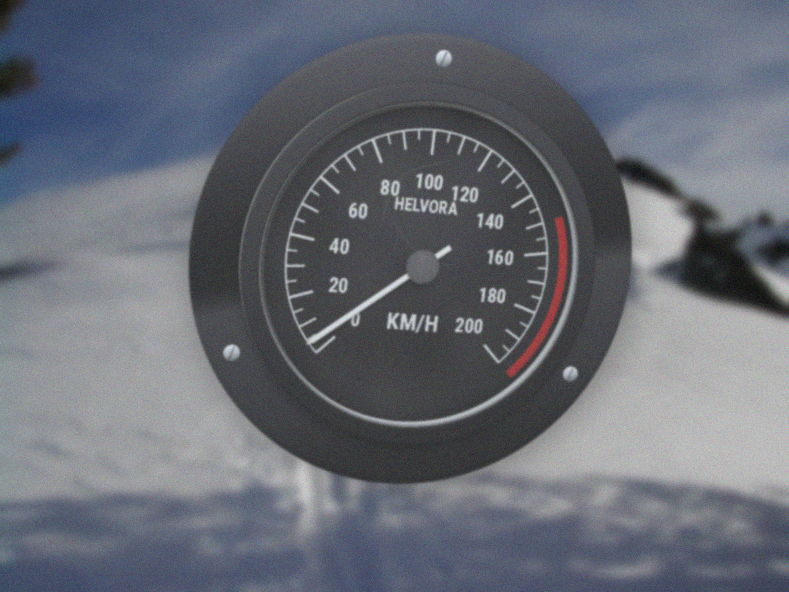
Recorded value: 5; km/h
